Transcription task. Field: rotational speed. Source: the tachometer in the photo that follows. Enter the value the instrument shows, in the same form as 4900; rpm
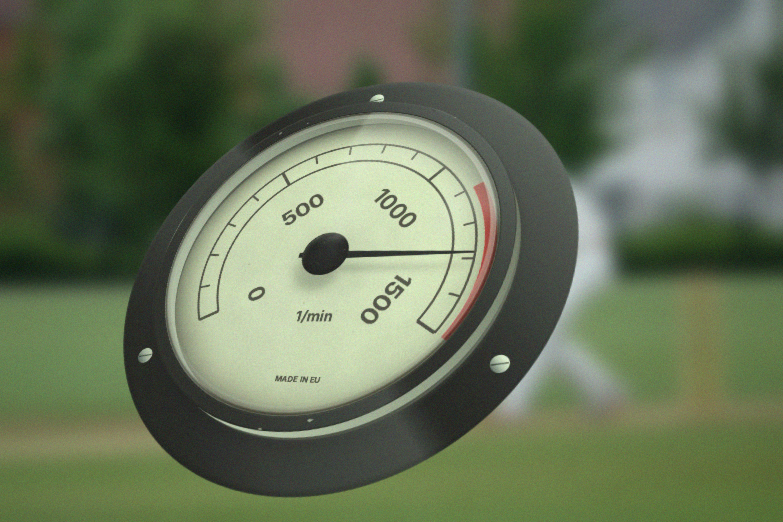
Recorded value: 1300; rpm
